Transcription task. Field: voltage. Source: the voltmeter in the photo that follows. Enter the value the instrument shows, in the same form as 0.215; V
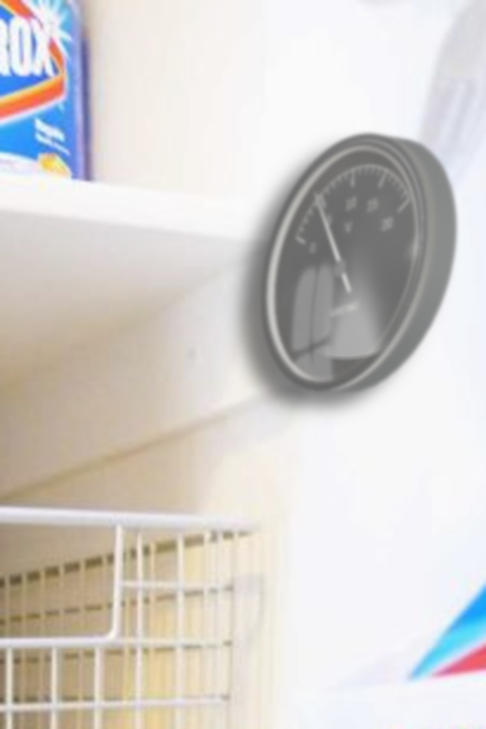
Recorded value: 5; V
